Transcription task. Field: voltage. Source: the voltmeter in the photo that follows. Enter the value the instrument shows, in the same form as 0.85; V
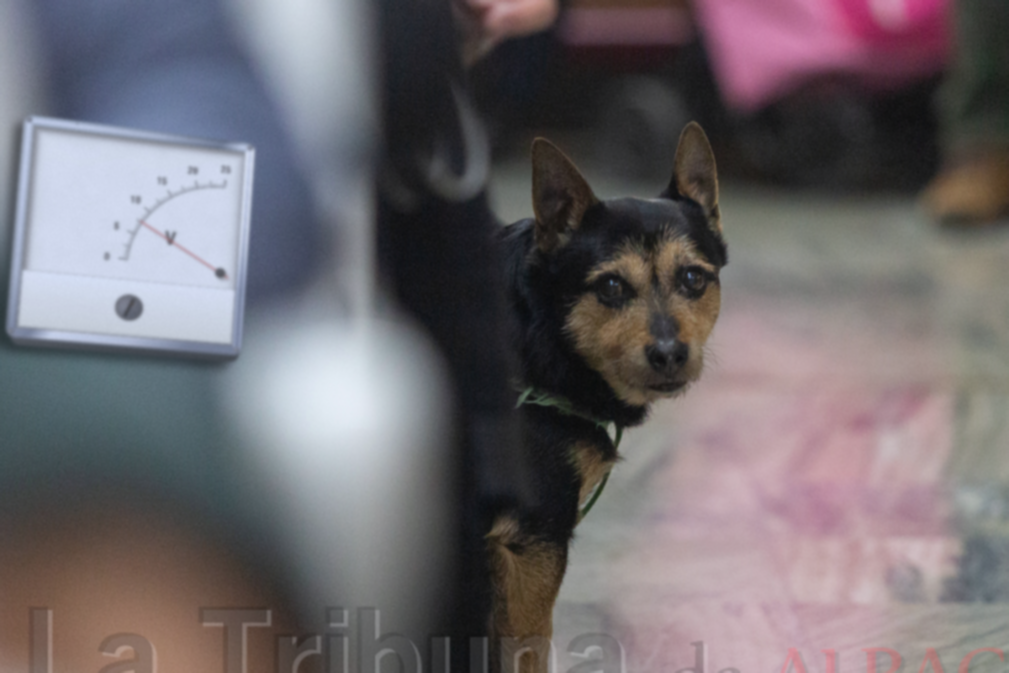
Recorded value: 7.5; V
